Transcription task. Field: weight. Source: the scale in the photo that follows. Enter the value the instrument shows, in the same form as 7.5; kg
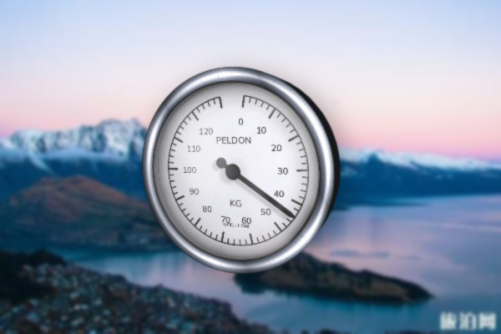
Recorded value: 44; kg
